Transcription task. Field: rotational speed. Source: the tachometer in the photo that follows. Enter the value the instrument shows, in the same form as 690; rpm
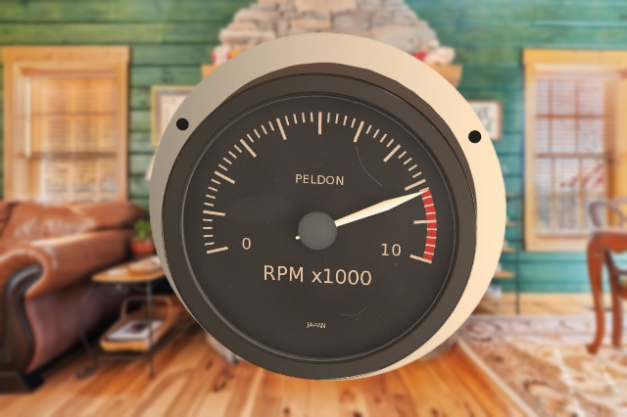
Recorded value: 8200; rpm
